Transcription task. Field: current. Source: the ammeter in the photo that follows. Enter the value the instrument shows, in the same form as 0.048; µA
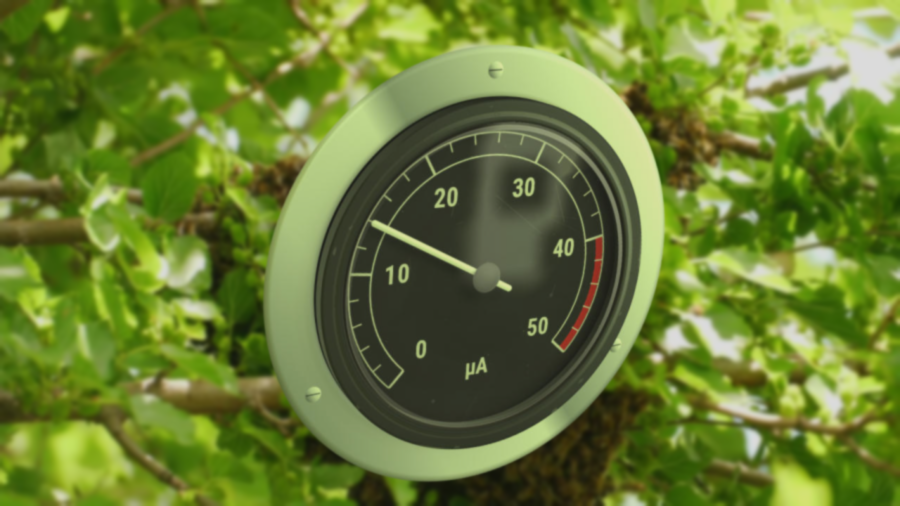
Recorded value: 14; µA
